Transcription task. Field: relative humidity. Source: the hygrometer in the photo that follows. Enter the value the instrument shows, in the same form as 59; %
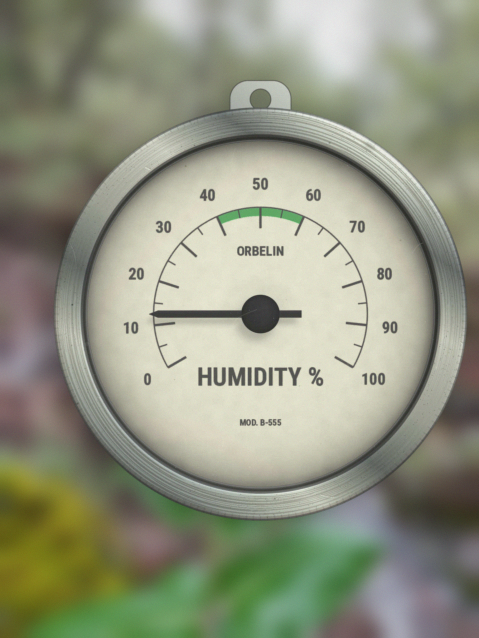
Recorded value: 12.5; %
